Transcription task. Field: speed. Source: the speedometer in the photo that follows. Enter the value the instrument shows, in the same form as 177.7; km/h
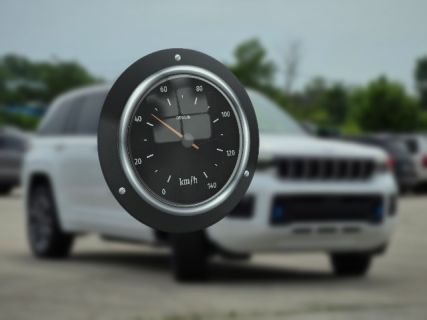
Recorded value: 45; km/h
